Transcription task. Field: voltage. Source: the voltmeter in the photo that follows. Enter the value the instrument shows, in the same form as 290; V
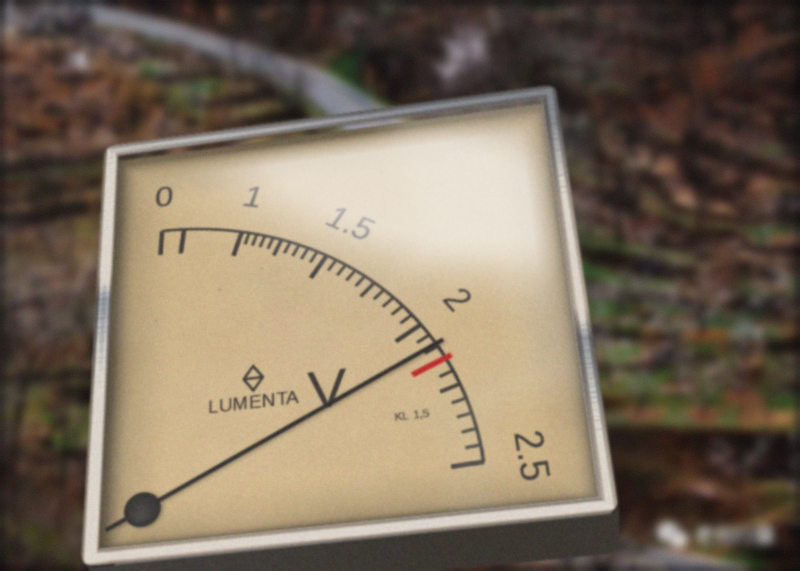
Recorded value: 2.1; V
